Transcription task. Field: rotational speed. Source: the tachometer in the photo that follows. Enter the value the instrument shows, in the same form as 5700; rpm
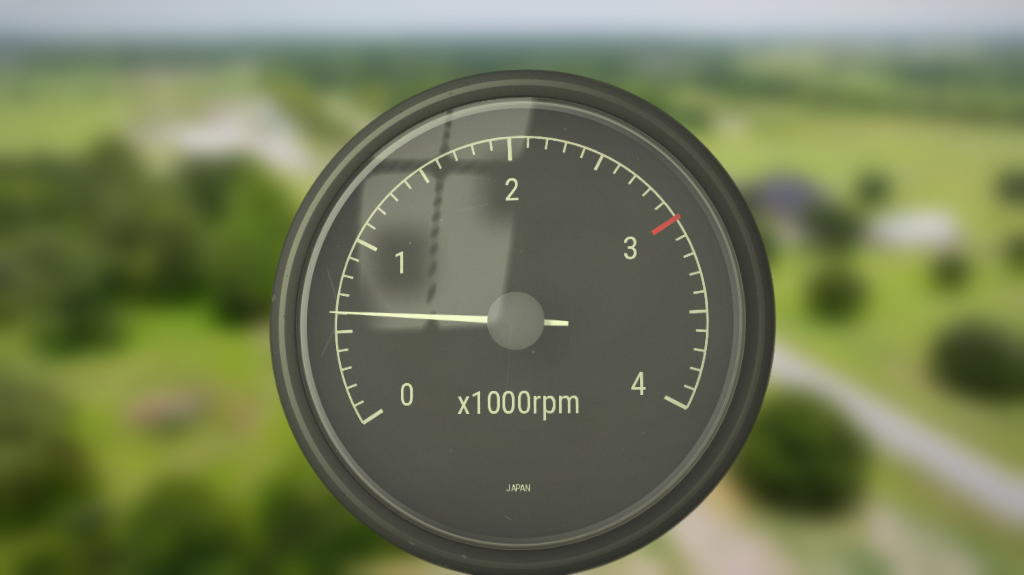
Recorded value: 600; rpm
